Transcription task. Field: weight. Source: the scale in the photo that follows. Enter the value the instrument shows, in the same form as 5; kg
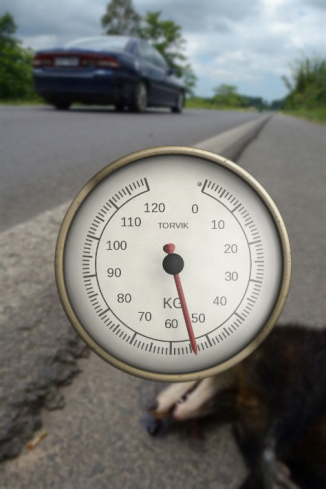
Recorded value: 54; kg
